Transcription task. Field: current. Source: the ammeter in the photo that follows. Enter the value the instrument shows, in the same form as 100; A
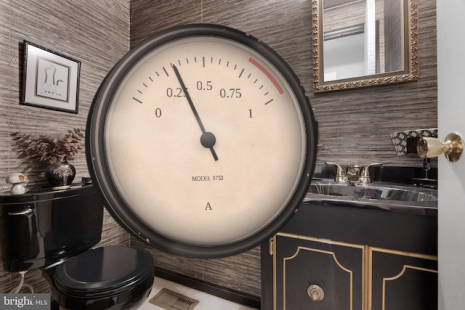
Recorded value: 0.3; A
